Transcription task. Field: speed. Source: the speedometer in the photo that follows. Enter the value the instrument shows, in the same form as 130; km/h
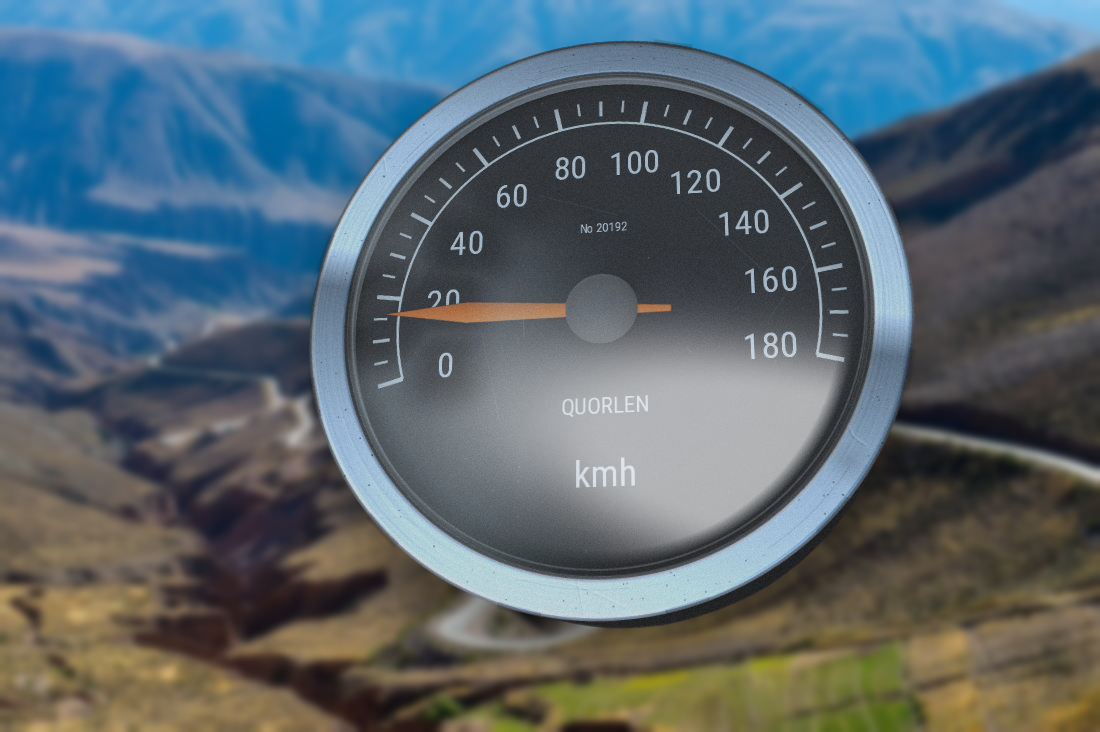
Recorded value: 15; km/h
